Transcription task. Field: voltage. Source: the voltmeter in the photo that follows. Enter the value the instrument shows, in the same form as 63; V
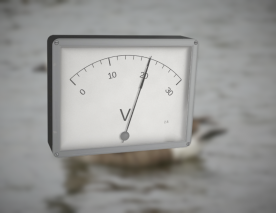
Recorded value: 20; V
